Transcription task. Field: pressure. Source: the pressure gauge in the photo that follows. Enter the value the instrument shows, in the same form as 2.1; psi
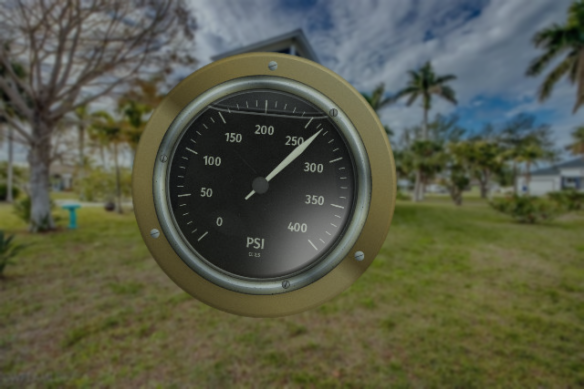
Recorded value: 265; psi
